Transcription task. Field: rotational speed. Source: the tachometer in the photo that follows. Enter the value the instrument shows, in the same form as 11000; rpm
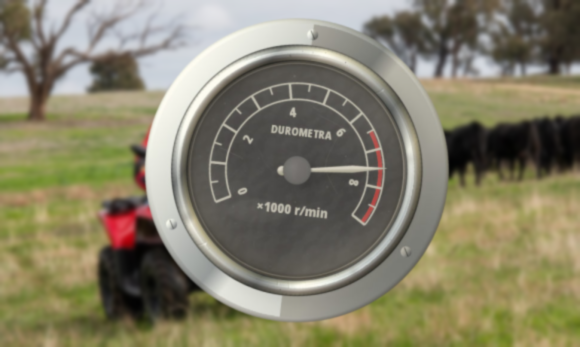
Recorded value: 7500; rpm
